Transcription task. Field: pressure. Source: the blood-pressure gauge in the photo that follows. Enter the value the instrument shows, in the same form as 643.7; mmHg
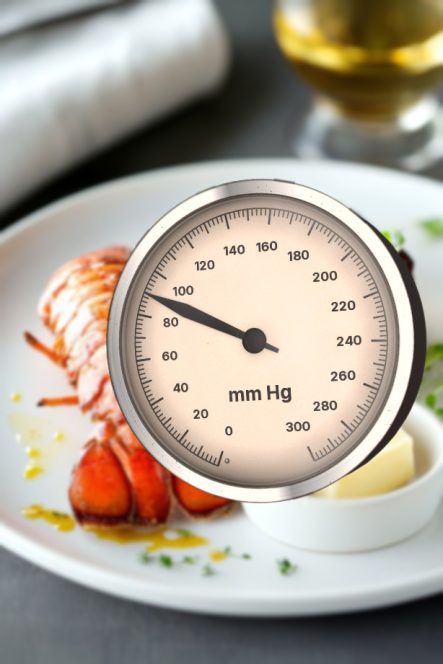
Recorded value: 90; mmHg
